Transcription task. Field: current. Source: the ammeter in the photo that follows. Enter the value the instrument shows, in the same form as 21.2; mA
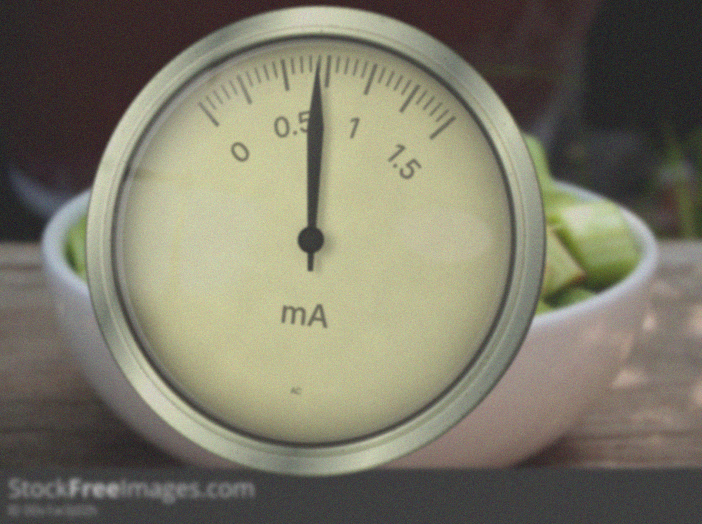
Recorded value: 0.7; mA
